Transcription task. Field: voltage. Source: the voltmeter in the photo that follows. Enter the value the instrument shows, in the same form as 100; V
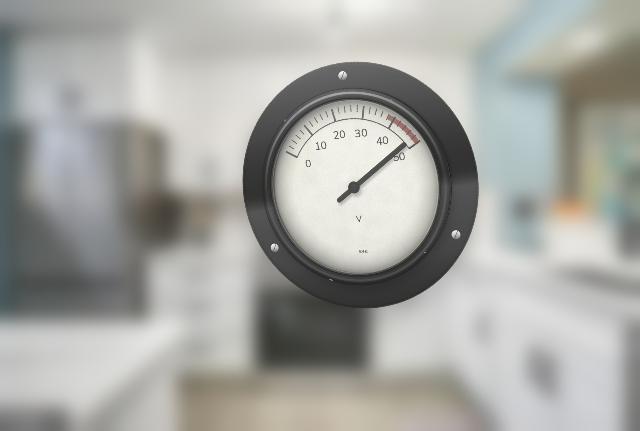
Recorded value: 48; V
